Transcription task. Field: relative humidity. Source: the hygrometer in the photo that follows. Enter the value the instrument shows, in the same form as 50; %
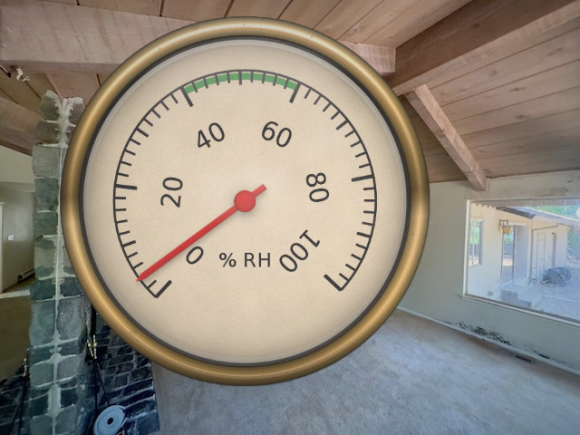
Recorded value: 4; %
